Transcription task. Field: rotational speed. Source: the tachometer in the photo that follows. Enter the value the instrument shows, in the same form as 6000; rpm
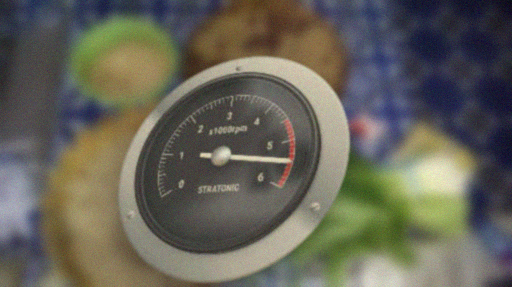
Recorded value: 5500; rpm
